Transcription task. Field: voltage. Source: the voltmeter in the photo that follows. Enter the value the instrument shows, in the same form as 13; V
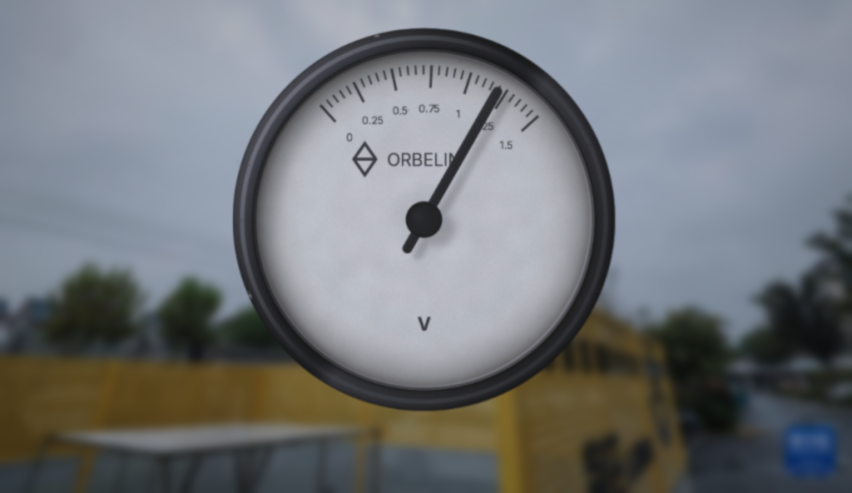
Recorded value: 1.2; V
